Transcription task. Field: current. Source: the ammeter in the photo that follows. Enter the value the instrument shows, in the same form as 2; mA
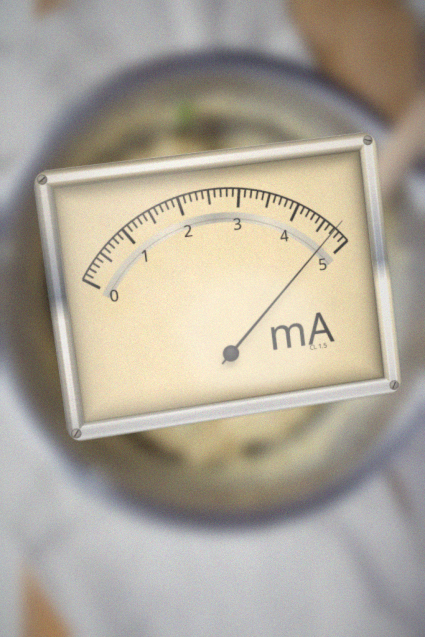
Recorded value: 4.7; mA
